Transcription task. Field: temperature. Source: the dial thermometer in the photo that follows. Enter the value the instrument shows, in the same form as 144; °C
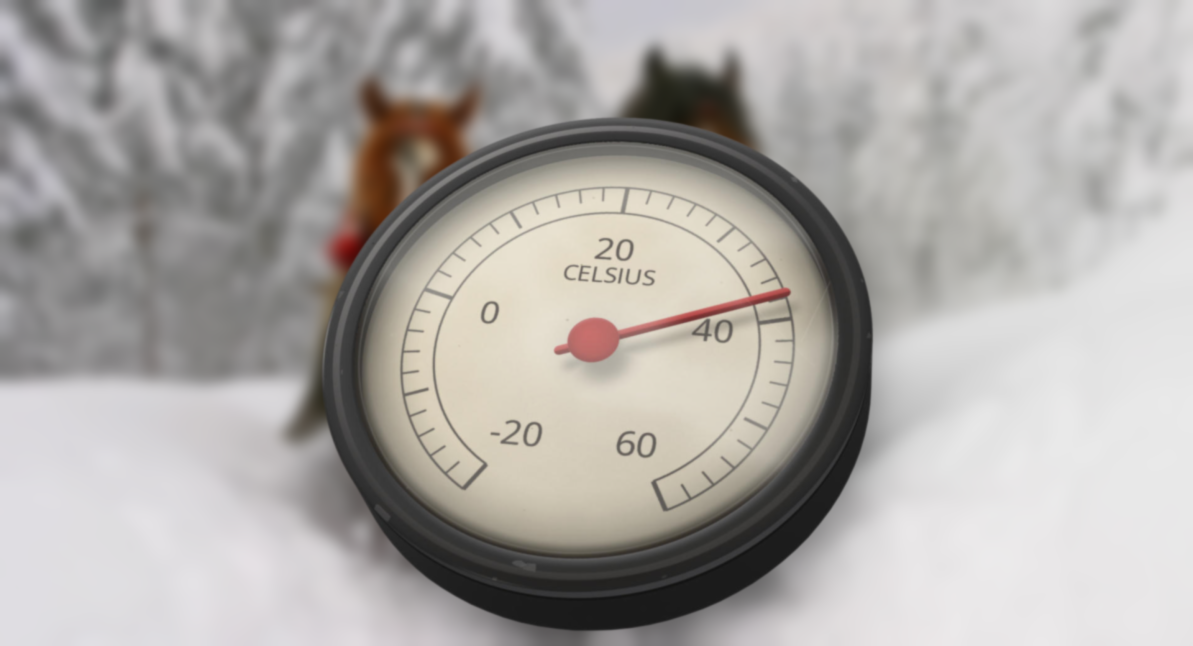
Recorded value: 38; °C
